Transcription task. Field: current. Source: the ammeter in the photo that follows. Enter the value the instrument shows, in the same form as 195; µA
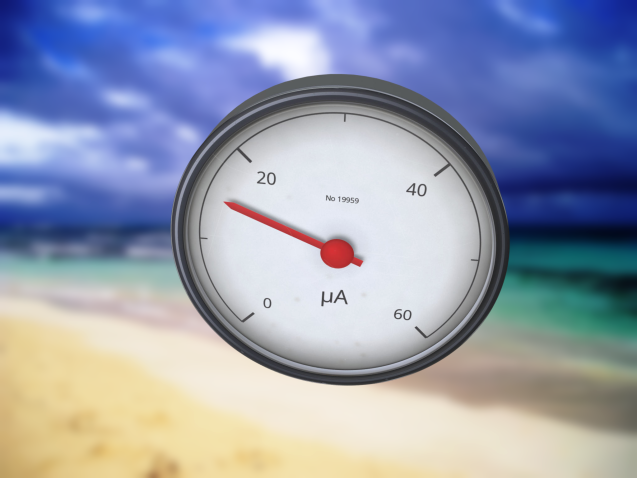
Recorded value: 15; µA
